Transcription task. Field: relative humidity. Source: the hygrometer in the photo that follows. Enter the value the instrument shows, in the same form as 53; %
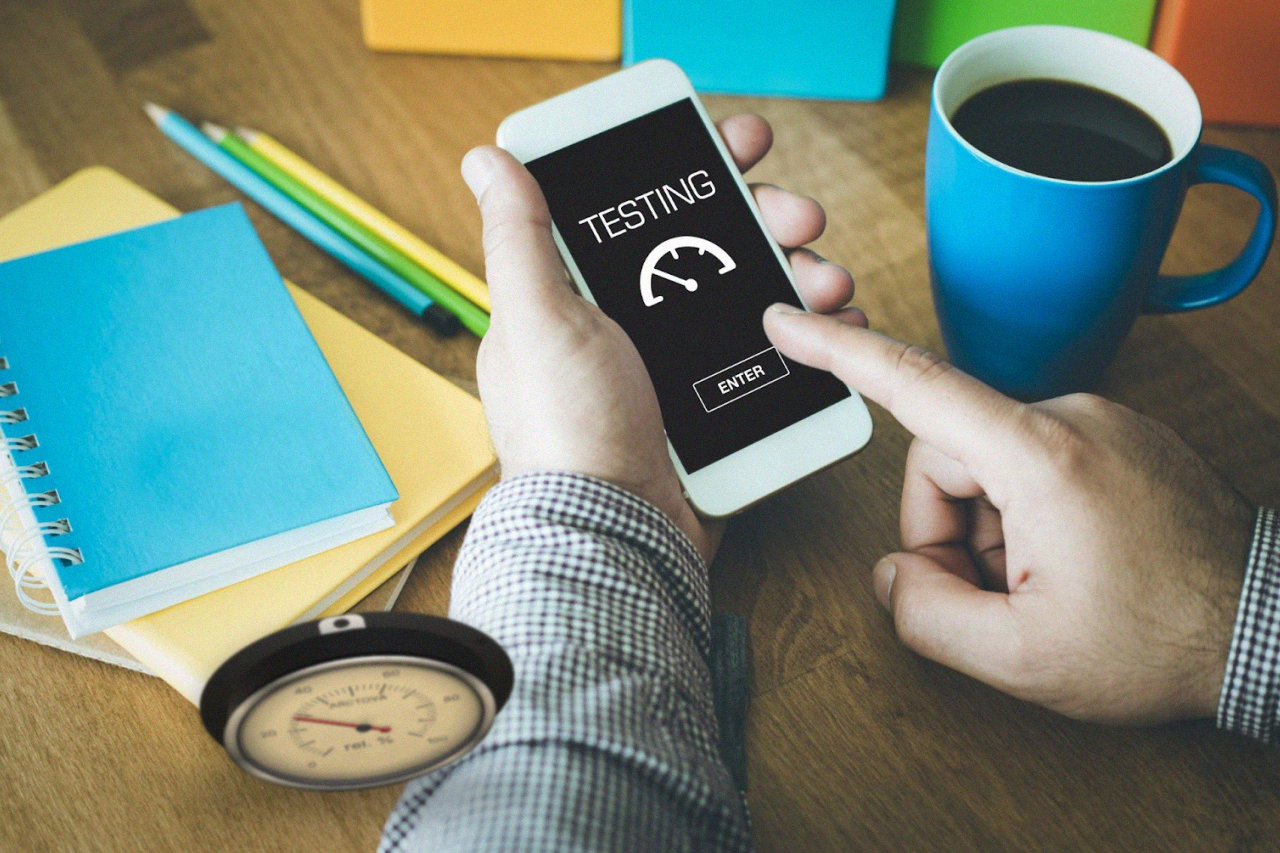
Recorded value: 30; %
